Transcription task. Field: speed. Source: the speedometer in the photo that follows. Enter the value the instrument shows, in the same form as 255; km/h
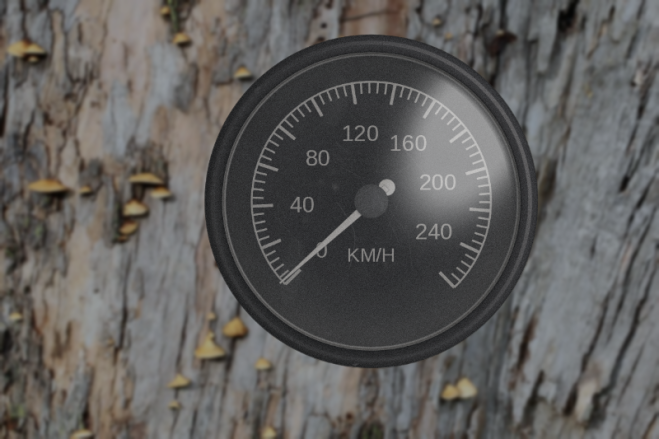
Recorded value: 2; km/h
